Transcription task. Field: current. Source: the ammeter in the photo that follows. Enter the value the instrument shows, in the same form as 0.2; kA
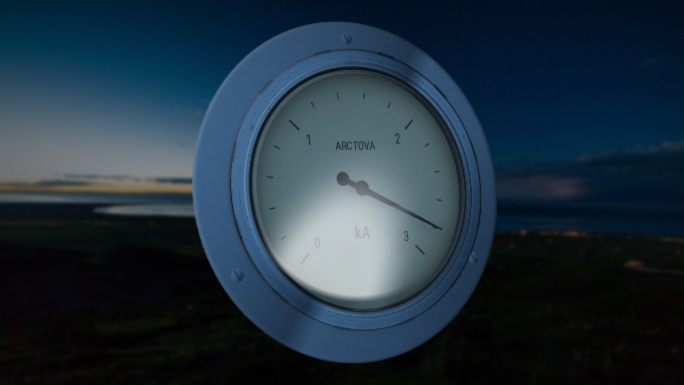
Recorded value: 2.8; kA
